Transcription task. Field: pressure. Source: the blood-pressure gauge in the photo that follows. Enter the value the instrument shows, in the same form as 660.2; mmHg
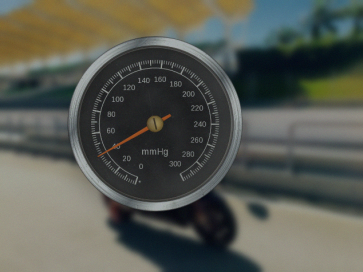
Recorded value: 40; mmHg
